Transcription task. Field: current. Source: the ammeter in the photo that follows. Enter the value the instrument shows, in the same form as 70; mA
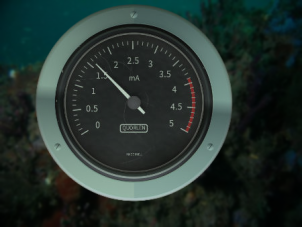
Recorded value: 1.6; mA
